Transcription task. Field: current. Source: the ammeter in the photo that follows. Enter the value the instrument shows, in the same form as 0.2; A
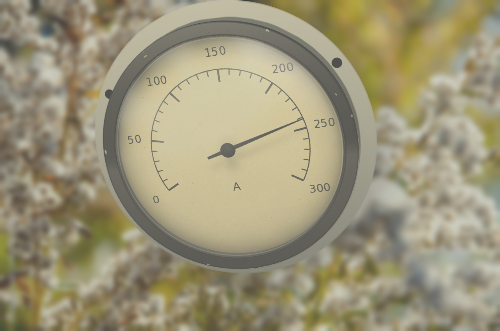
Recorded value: 240; A
